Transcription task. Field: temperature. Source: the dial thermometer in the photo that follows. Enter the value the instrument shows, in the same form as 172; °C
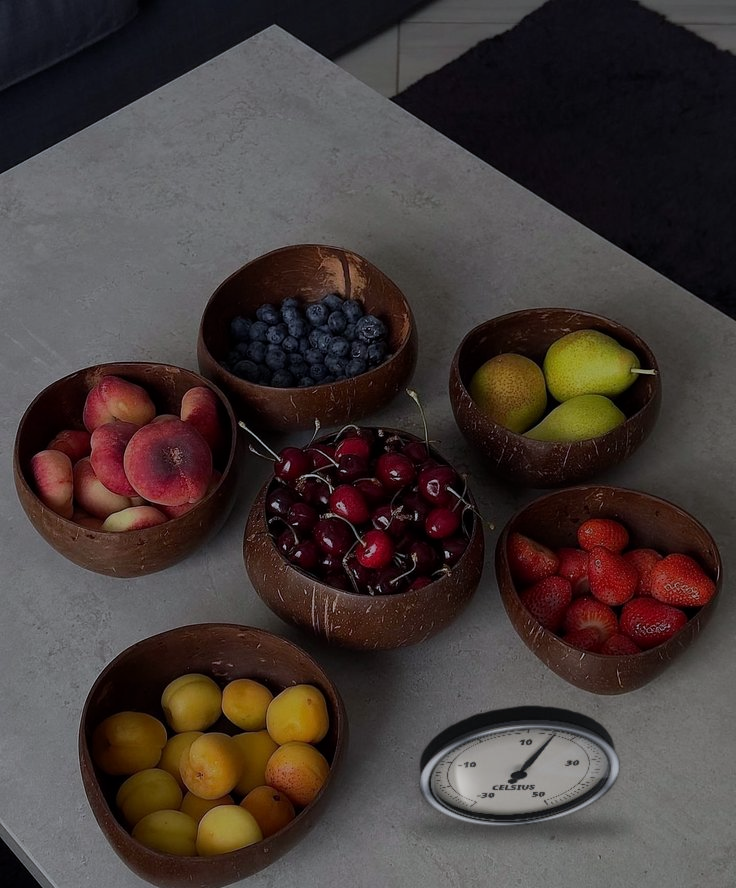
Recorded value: 15; °C
